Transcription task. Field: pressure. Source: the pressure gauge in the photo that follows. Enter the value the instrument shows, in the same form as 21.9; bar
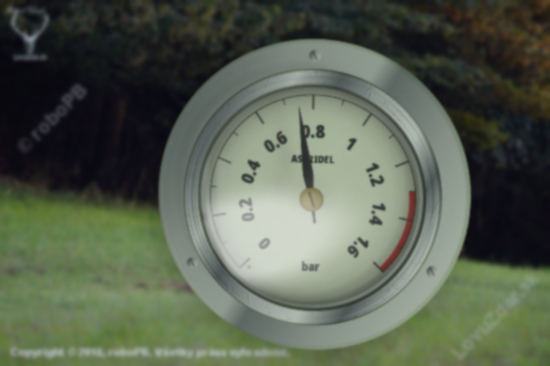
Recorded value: 0.75; bar
